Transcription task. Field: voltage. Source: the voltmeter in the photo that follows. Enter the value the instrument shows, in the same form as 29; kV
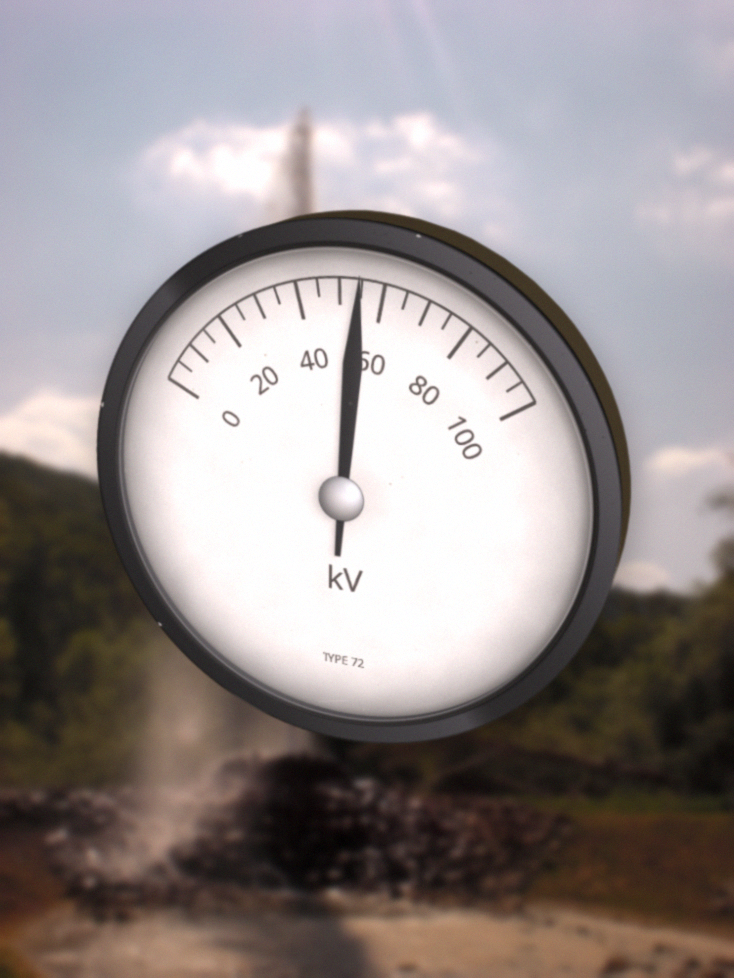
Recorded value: 55; kV
